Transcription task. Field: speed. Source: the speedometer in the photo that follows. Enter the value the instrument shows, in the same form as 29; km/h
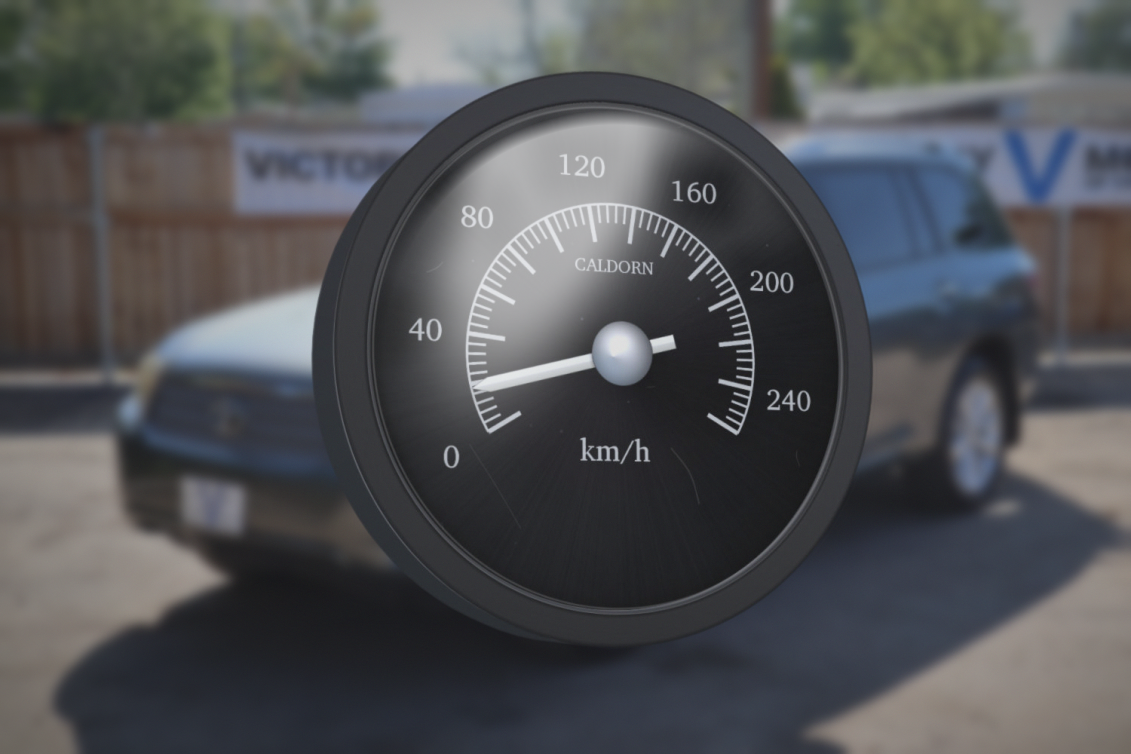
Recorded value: 18; km/h
